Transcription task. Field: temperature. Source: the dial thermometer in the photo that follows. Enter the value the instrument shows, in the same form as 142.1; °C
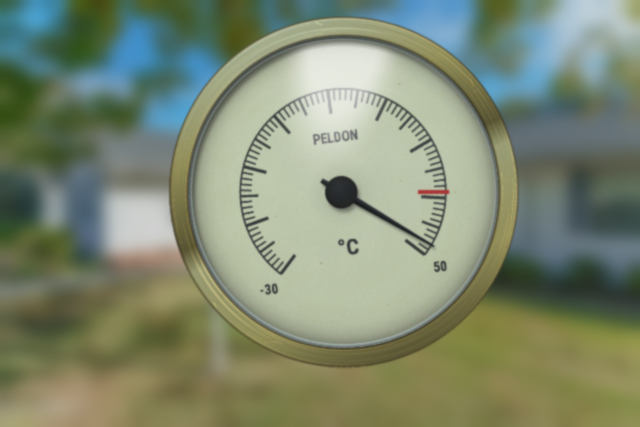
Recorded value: 48; °C
